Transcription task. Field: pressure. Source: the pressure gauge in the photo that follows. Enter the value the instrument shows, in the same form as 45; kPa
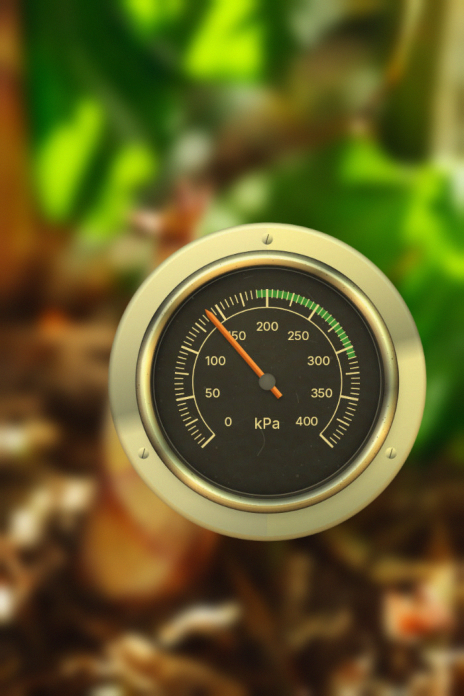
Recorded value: 140; kPa
